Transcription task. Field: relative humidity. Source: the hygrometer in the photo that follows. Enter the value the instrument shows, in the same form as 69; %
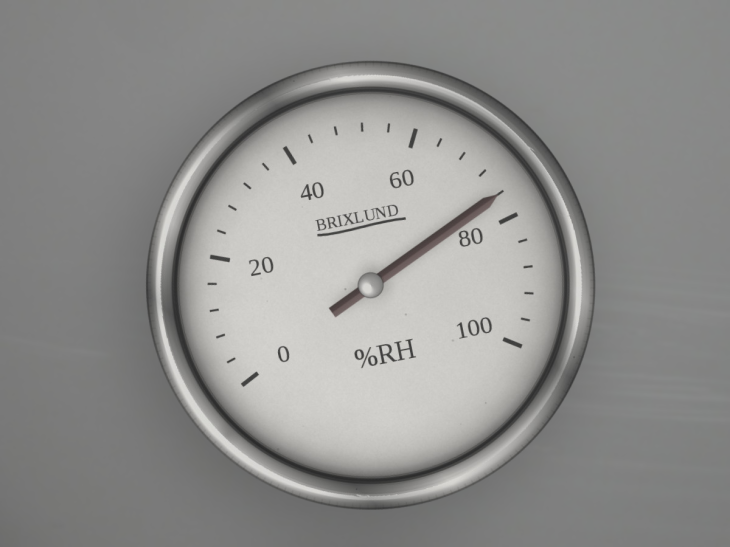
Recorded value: 76; %
